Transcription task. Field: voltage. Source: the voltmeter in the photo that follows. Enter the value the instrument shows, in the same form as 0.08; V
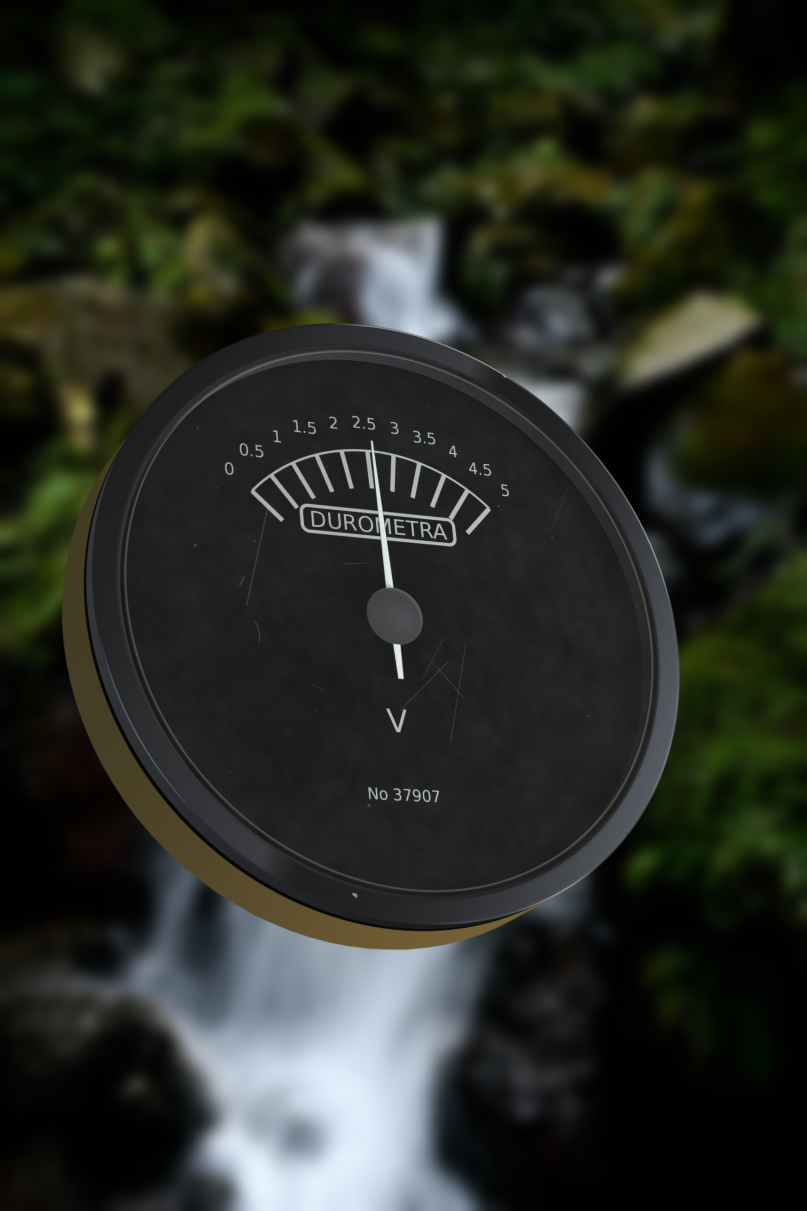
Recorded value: 2.5; V
